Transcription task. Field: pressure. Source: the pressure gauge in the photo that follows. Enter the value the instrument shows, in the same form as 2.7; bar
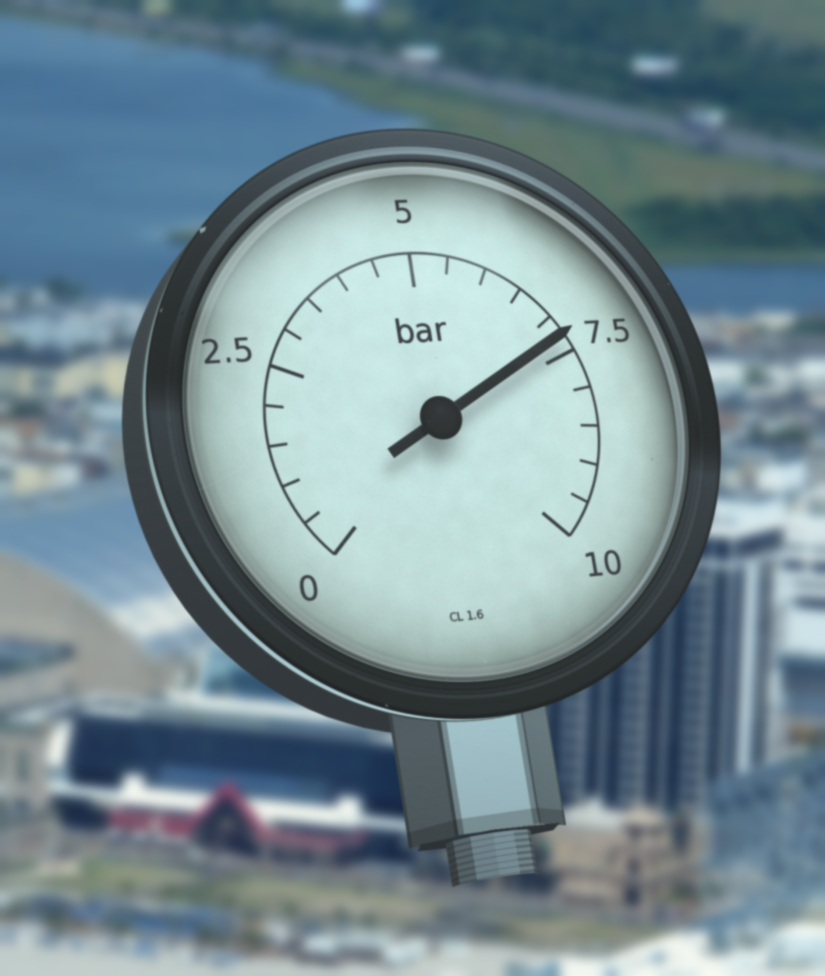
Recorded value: 7.25; bar
